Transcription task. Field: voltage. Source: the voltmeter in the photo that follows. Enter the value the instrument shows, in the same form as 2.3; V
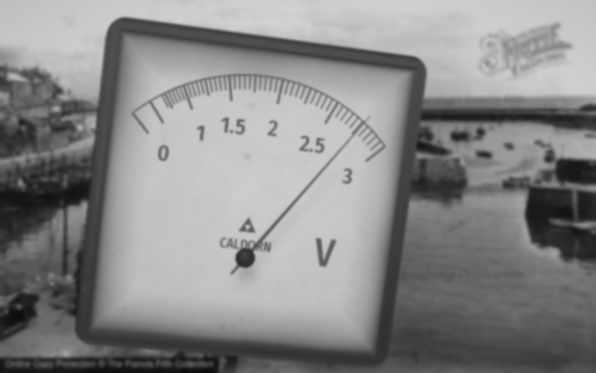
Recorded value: 2.75; V
